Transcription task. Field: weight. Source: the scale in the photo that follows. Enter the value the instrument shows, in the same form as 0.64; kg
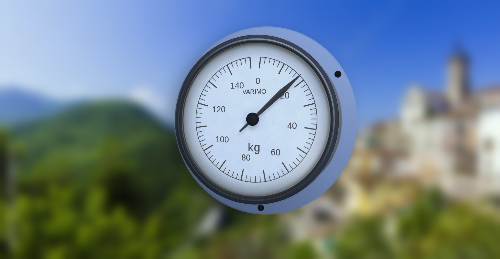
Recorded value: 18; kg
